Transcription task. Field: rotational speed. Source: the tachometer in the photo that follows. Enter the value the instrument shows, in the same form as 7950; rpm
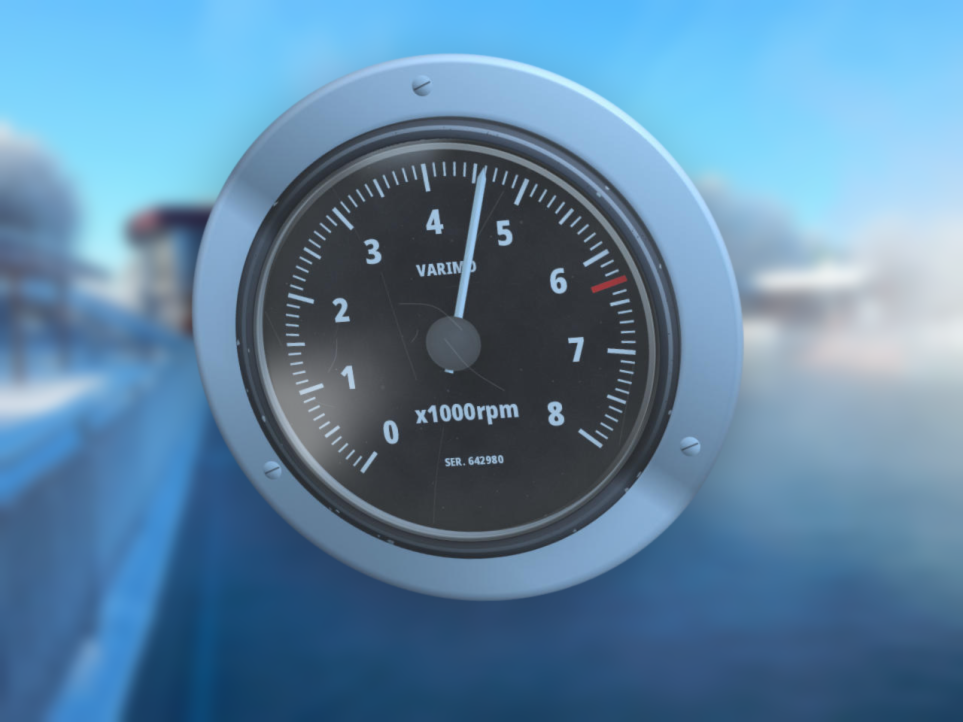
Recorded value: 4600; rpm
